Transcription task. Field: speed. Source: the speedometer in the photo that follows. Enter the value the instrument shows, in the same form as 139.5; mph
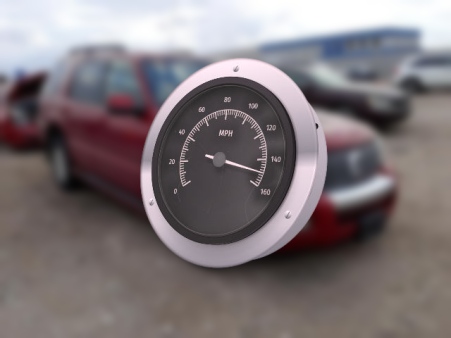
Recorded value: 150; mph
